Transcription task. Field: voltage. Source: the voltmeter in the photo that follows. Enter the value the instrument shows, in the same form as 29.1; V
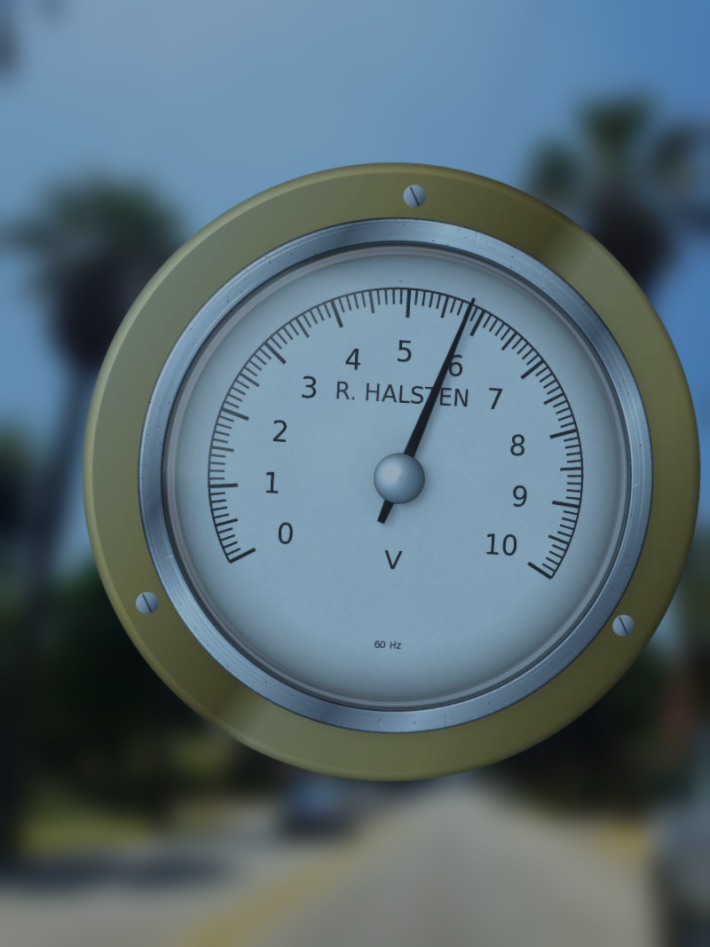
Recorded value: 5.8; V
